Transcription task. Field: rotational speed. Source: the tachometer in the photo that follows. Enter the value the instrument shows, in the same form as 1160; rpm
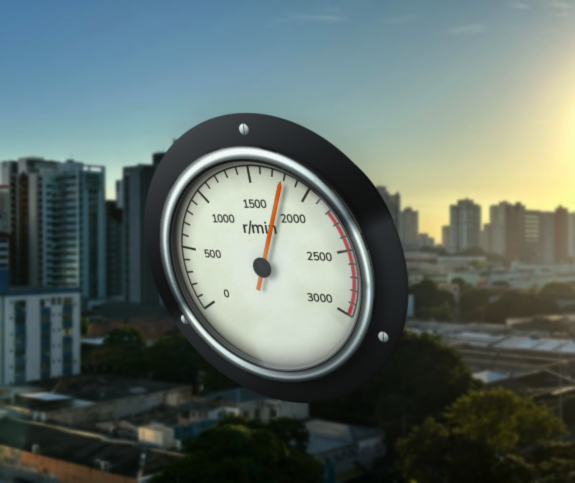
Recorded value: 1800; rpm
